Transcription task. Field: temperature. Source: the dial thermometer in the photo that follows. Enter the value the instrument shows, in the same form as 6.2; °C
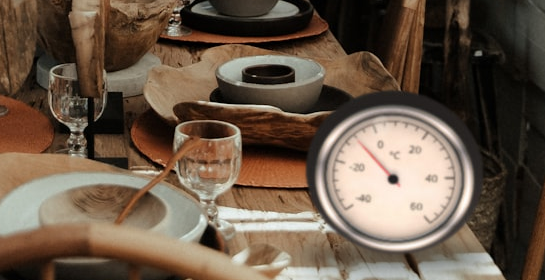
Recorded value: -8; °C
